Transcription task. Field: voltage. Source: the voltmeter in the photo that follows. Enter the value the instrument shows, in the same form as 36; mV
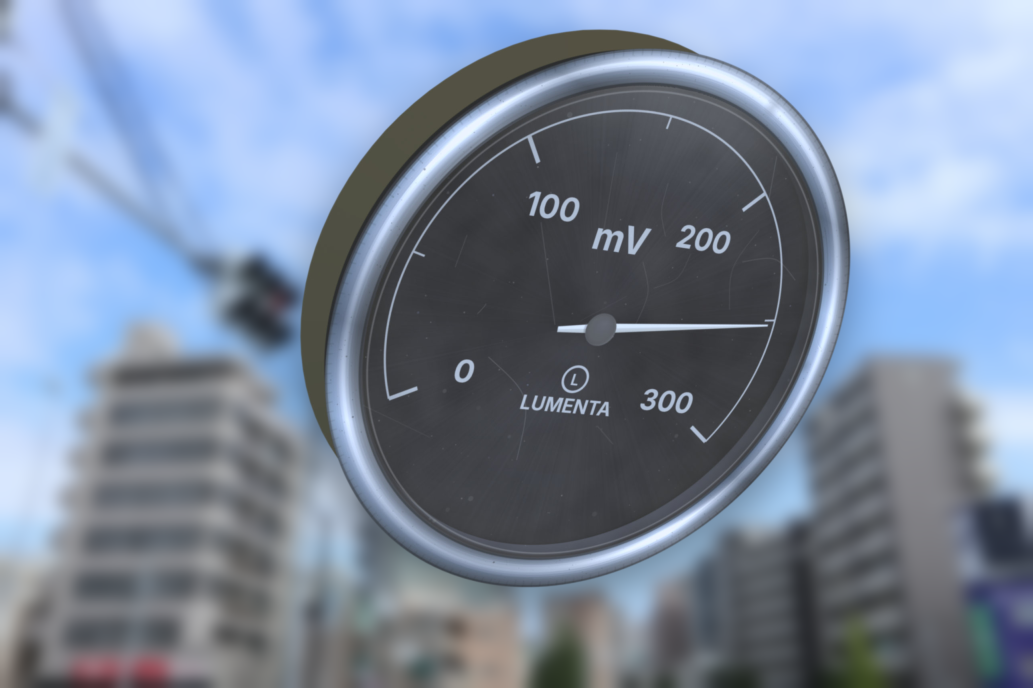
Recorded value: 250; mV
